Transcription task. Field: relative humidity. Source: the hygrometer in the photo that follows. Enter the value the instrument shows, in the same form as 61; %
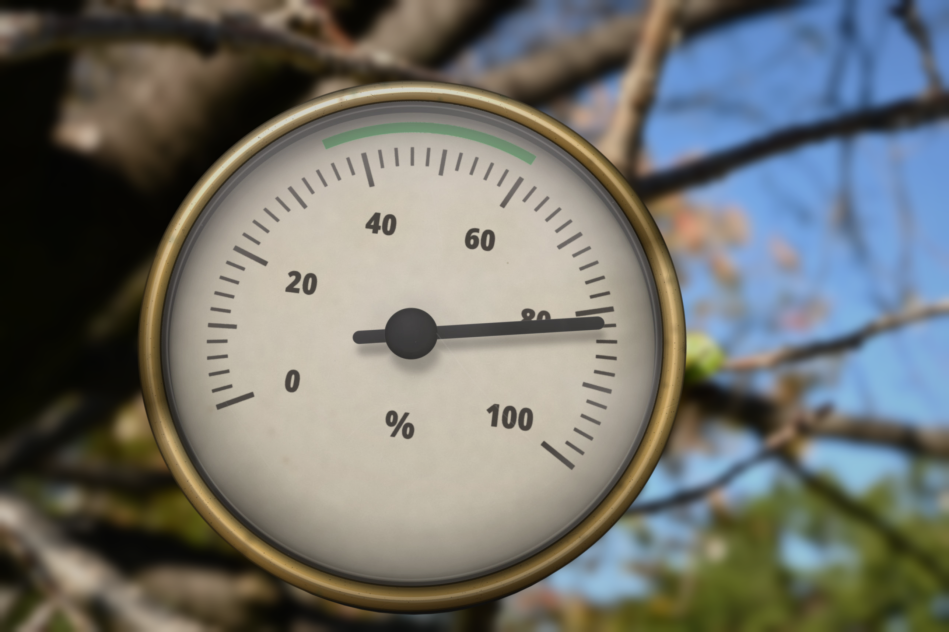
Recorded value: 82; %
